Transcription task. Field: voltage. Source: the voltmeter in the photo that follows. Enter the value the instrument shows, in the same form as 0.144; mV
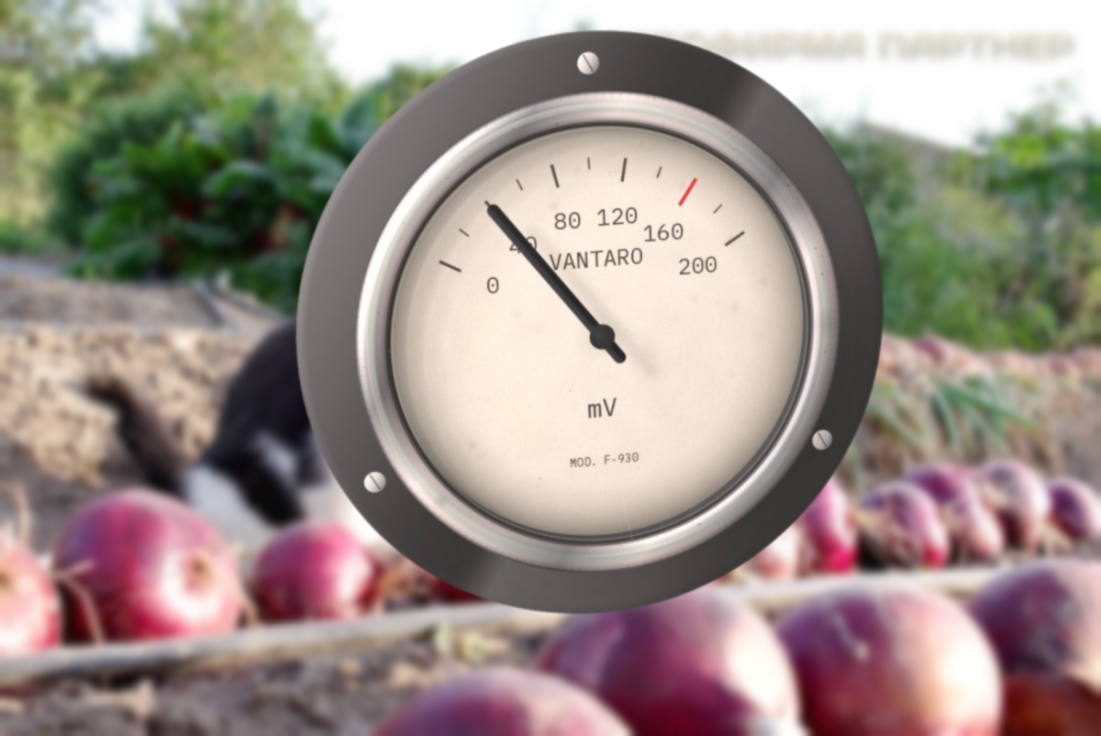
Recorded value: 40; mV
